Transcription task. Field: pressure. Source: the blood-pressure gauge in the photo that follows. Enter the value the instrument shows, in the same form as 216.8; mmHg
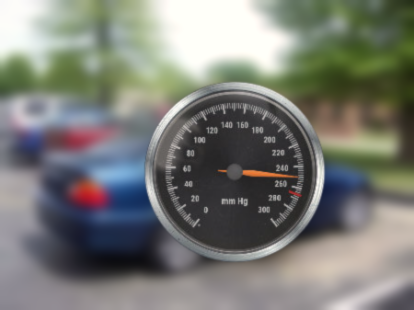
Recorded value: 250; mmHg
